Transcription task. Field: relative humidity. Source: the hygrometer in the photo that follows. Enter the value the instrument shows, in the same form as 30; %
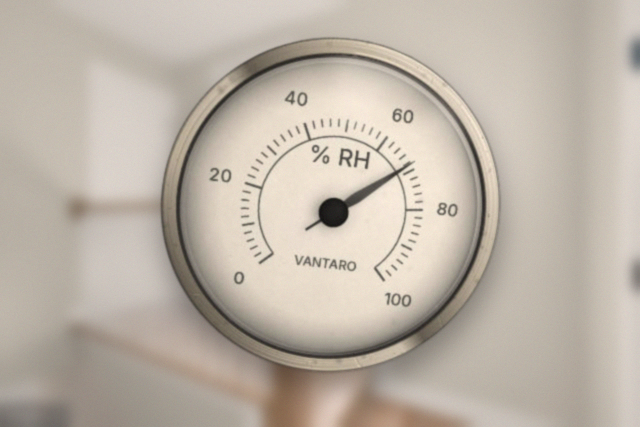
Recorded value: 68; %
